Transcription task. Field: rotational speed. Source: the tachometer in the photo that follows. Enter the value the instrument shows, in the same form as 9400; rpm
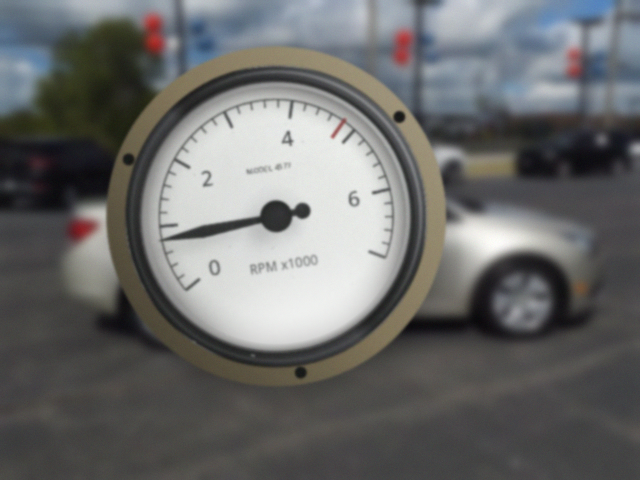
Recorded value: 800; rpm
